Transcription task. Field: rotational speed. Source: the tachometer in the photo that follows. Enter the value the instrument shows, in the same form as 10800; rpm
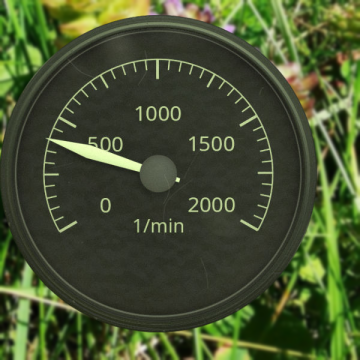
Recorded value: 400; rpm
